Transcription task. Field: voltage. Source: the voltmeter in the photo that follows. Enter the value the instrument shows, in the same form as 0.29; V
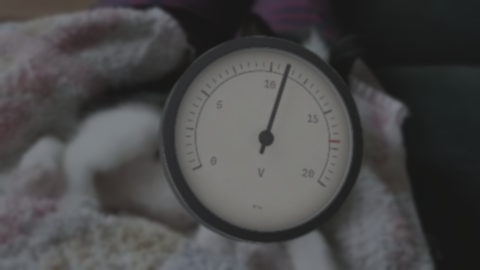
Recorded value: 11; V
